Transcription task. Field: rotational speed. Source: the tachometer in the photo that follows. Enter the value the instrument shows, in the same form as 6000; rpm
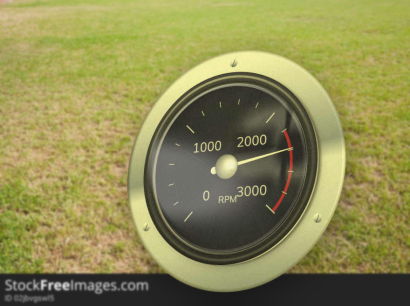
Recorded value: 2400; rpm
